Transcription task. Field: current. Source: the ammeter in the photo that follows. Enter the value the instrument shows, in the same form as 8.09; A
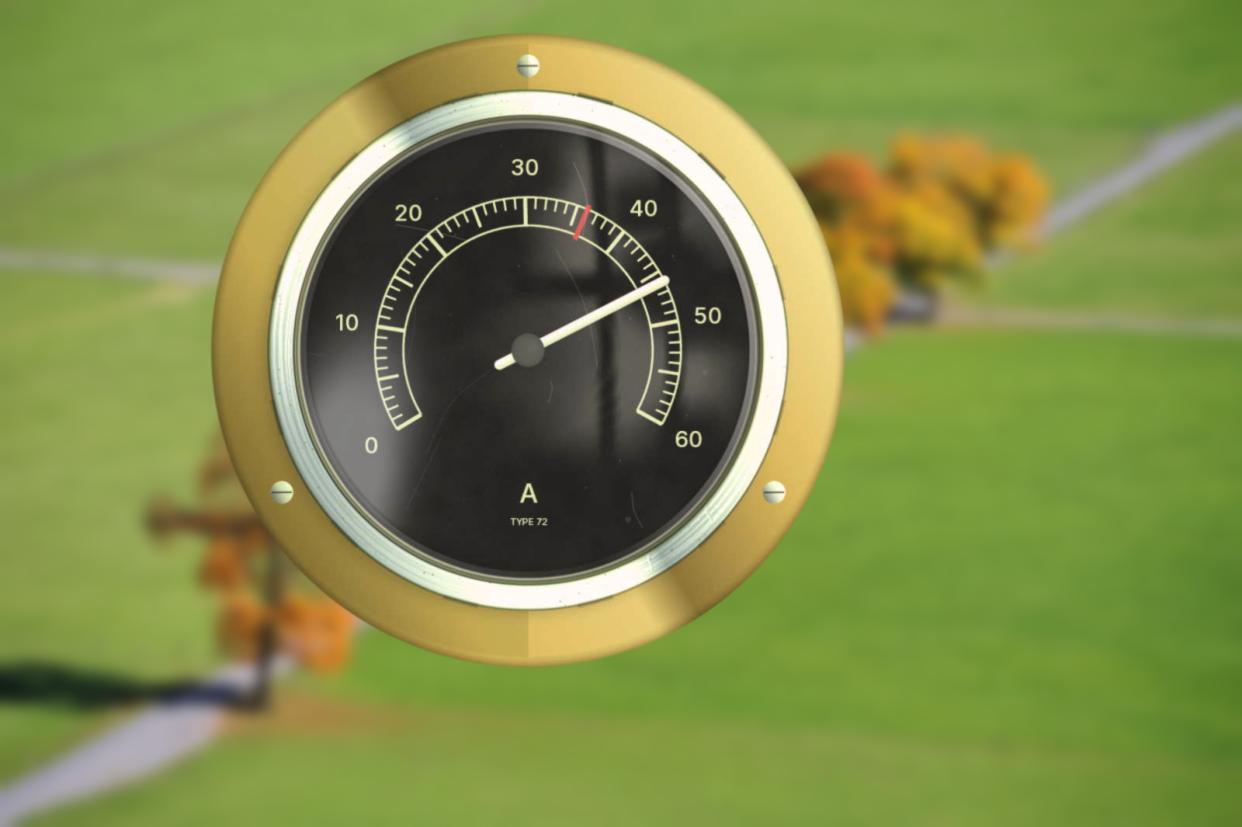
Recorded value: 46; A
